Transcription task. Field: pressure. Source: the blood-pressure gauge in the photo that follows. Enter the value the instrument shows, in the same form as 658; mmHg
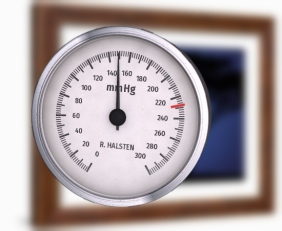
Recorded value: 150; mmHg
